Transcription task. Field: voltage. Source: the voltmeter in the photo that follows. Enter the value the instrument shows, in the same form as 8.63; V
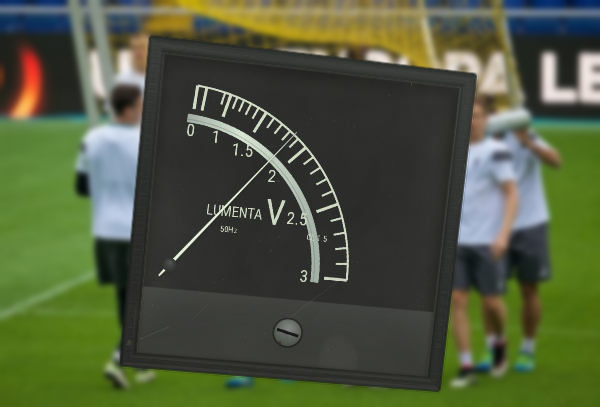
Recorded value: 1.85; V
